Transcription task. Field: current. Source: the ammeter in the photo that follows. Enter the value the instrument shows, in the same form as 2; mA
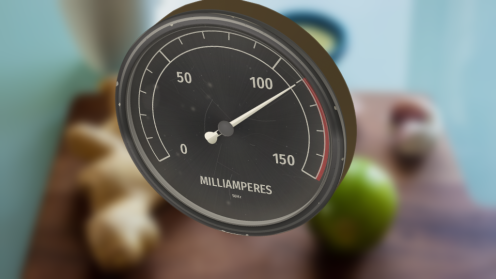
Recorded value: 110; mA
